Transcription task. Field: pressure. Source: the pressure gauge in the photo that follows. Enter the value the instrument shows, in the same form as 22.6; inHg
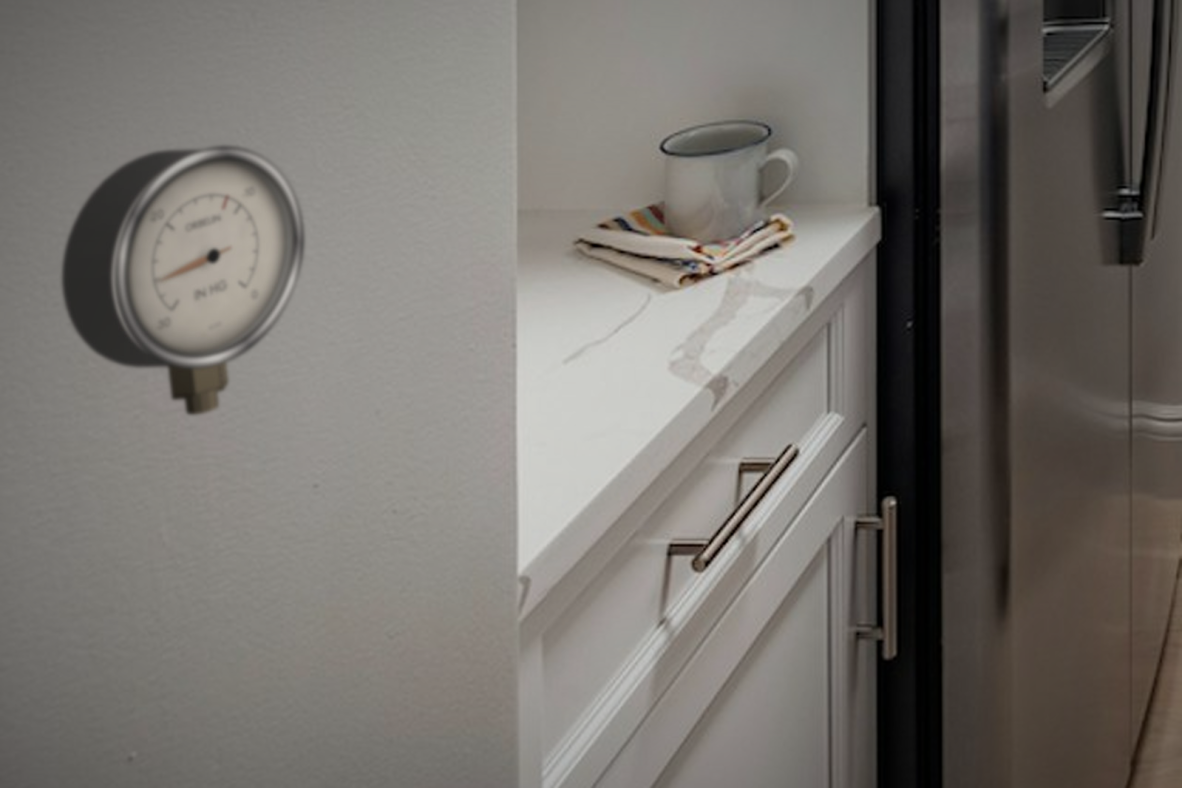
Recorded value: -26; inHg
